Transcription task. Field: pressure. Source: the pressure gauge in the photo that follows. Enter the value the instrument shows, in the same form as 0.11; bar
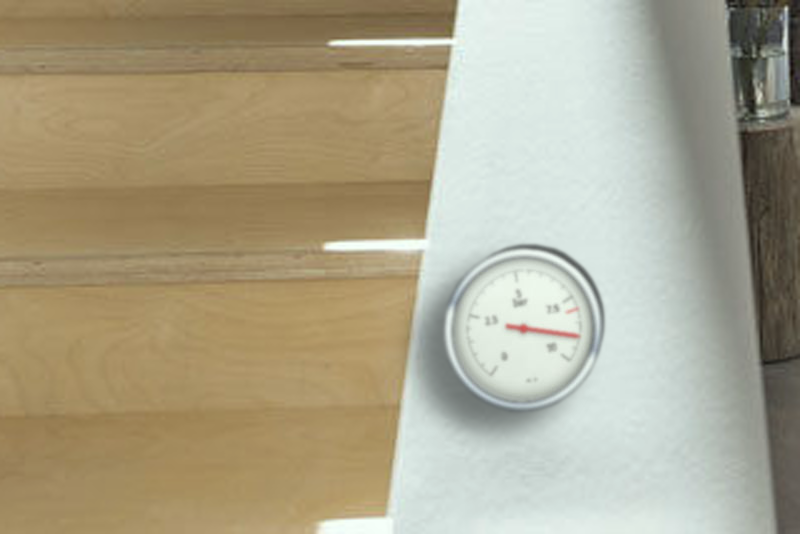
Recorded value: 9; bar
